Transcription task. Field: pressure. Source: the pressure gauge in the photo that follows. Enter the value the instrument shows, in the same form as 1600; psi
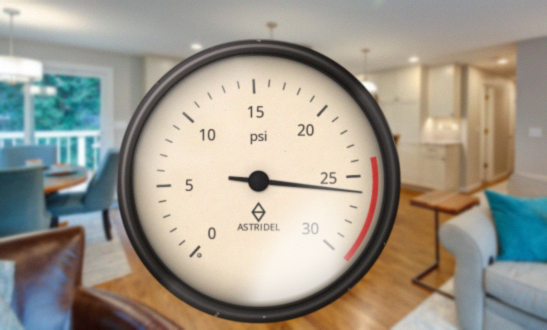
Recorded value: 26; psi
